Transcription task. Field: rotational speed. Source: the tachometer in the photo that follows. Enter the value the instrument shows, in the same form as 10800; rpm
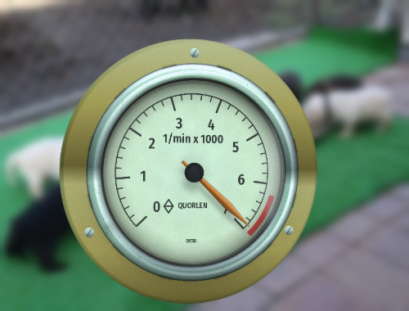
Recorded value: 6900; rpm
